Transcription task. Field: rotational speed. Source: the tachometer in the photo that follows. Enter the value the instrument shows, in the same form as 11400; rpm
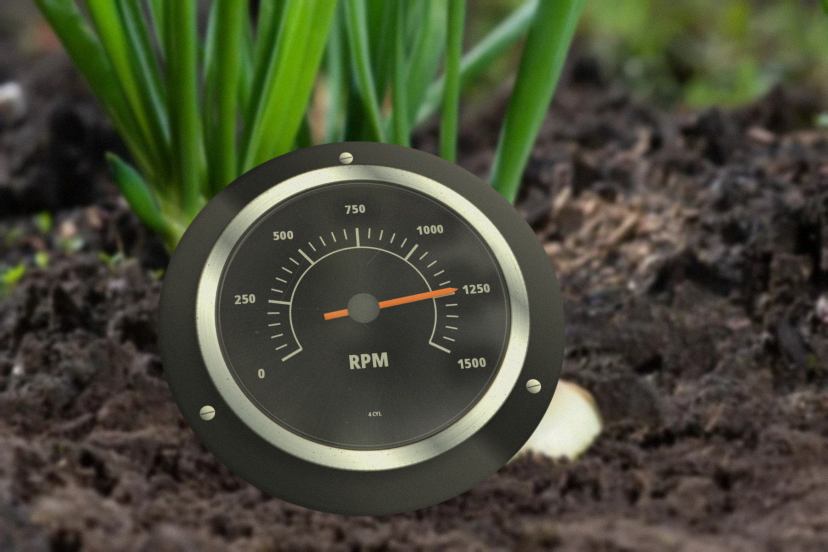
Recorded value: 1250; rpm
